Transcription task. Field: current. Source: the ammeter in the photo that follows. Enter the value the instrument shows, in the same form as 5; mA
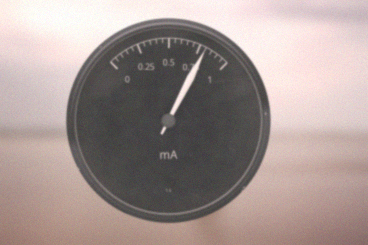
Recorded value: 0.8; mA
